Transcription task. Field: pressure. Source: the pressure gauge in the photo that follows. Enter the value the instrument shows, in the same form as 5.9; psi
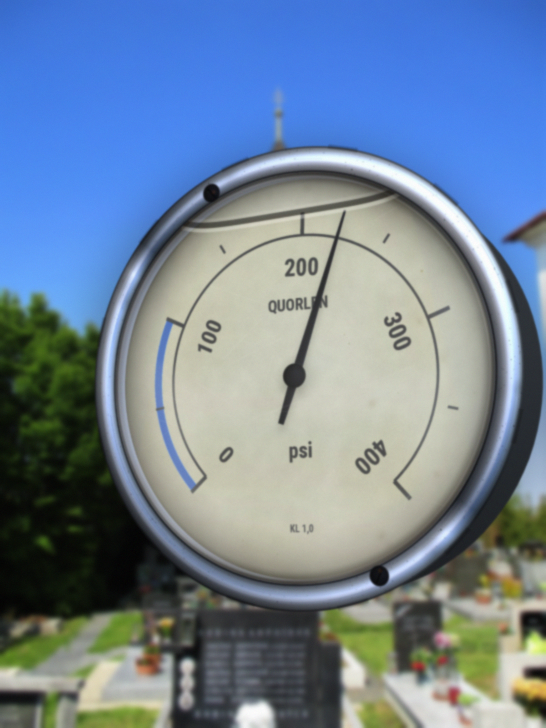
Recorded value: 225; psi
